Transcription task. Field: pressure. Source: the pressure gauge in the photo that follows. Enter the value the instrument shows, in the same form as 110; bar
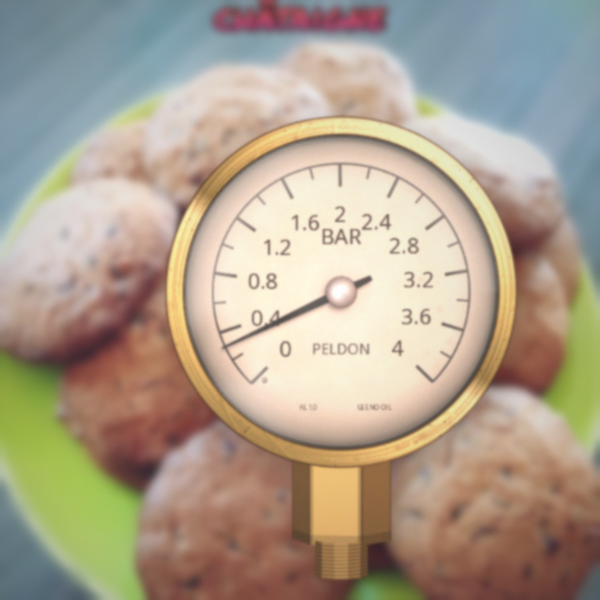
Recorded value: 0.3; bar
